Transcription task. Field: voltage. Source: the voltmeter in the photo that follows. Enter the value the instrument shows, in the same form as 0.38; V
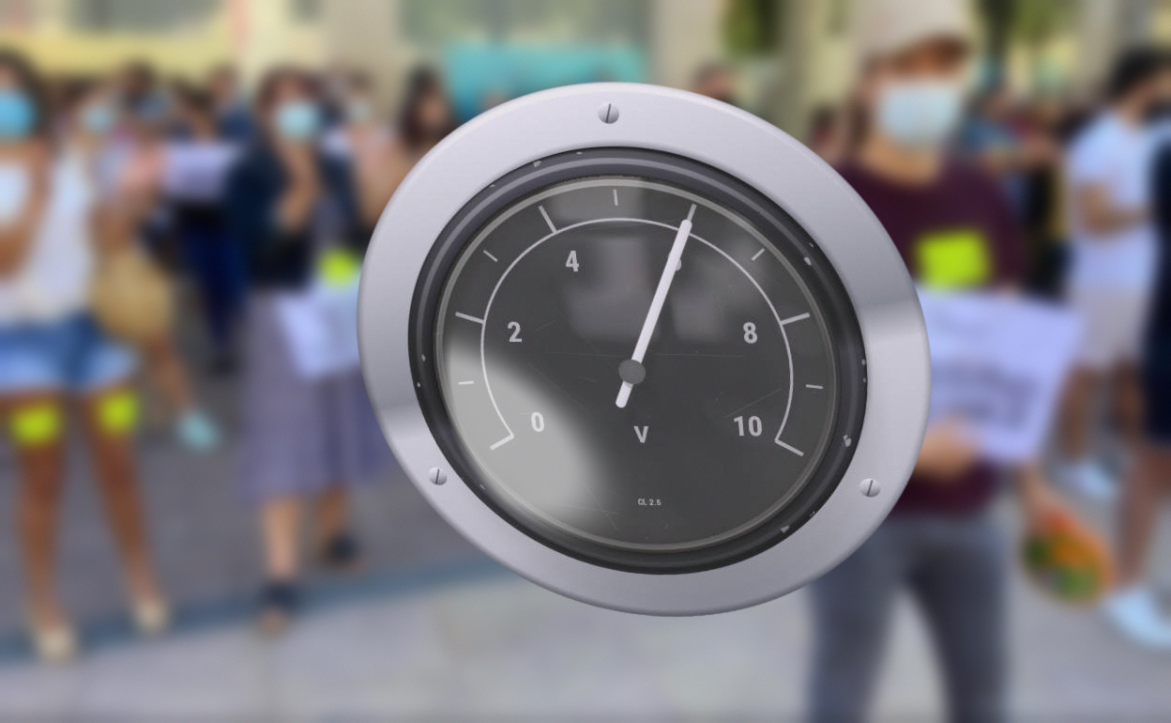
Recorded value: 6; V
